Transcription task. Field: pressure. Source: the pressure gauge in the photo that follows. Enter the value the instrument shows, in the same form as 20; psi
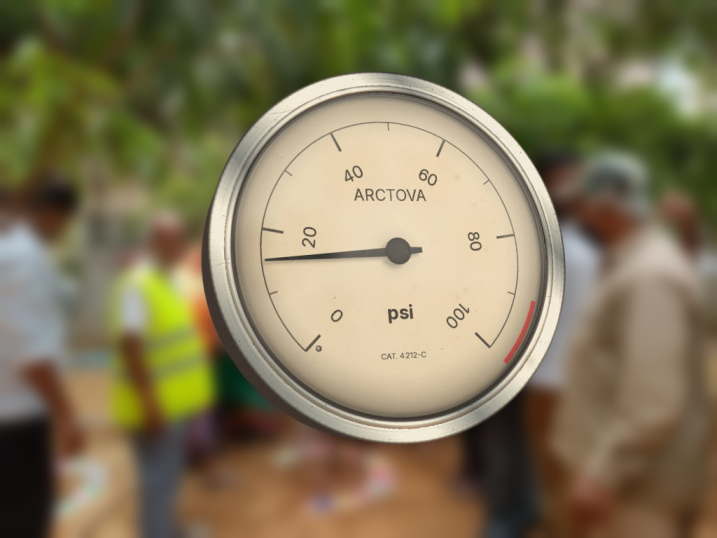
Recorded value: 15; psi
